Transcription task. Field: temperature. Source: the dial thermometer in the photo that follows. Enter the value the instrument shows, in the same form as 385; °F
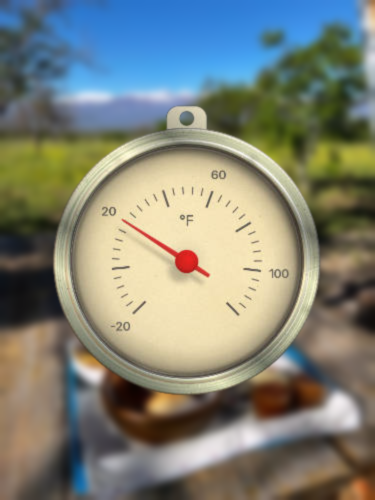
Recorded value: 20; °F
